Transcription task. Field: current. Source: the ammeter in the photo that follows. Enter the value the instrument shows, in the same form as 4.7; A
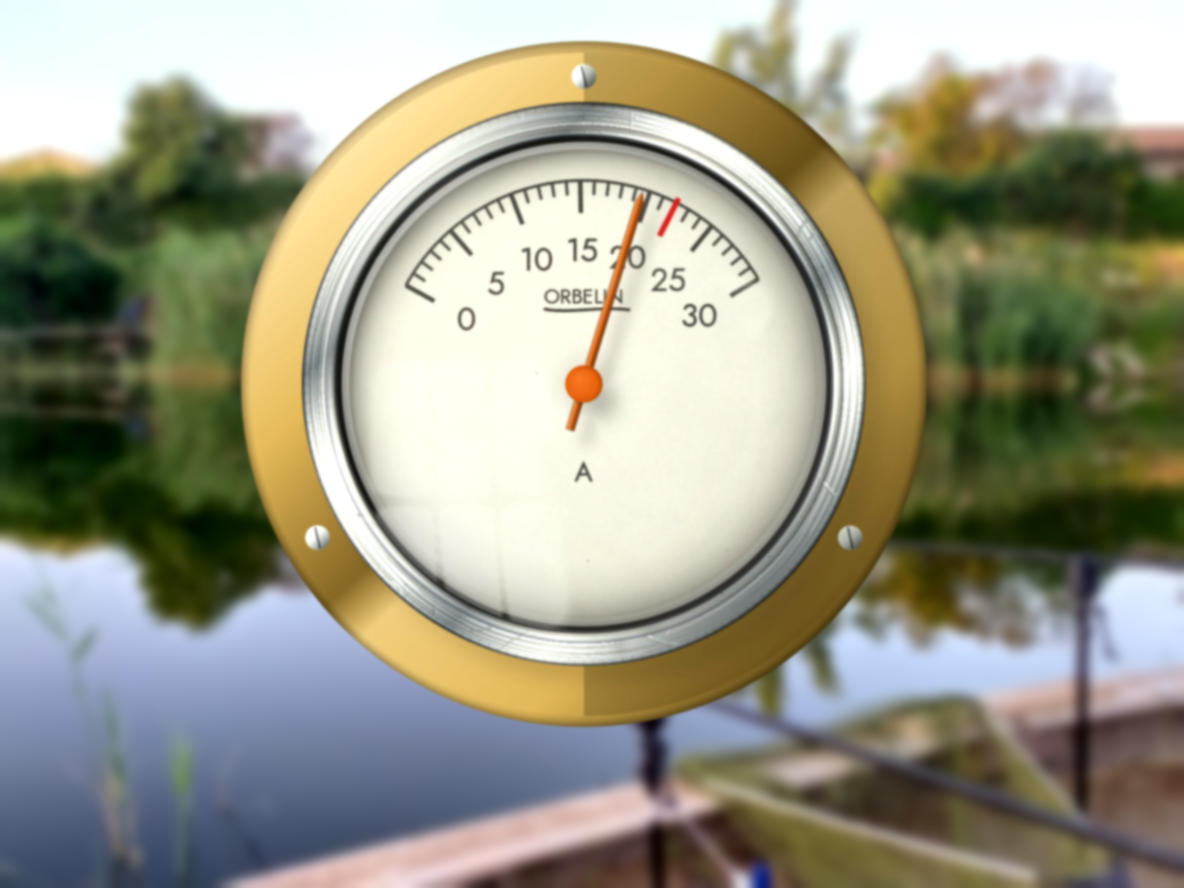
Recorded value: 19.5; A
